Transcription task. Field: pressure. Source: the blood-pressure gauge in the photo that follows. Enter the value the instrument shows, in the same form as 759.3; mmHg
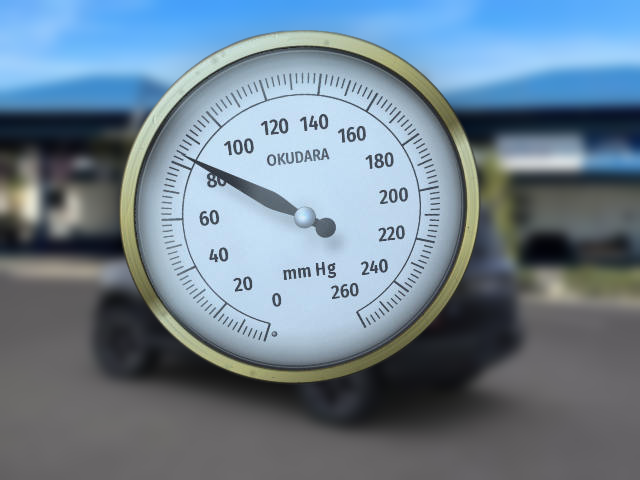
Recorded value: 84; mmHg
